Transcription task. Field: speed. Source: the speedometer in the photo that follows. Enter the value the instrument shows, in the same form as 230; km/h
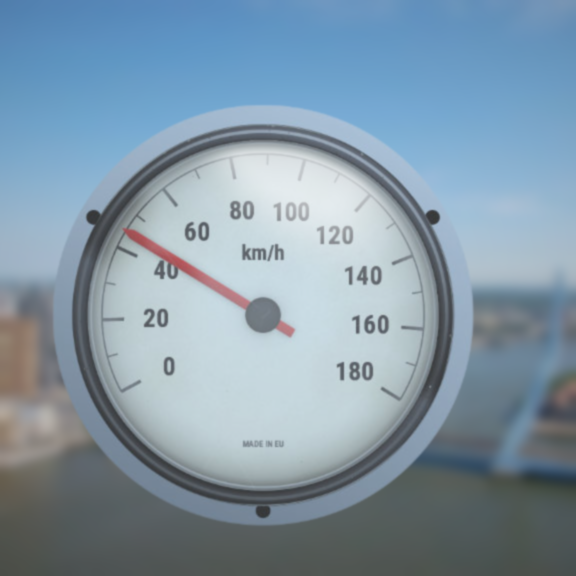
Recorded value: 45; km/h
